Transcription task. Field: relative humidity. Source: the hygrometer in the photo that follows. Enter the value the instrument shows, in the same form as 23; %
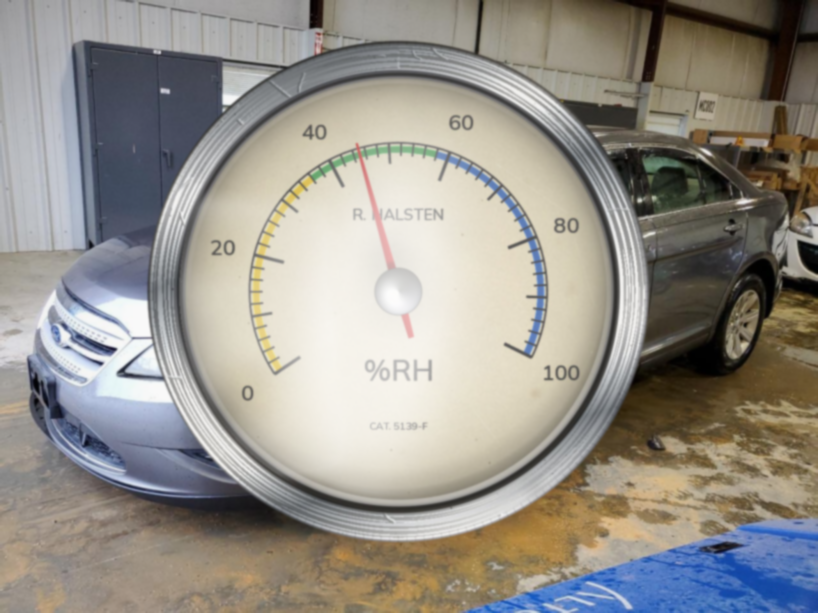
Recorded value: 45; %
